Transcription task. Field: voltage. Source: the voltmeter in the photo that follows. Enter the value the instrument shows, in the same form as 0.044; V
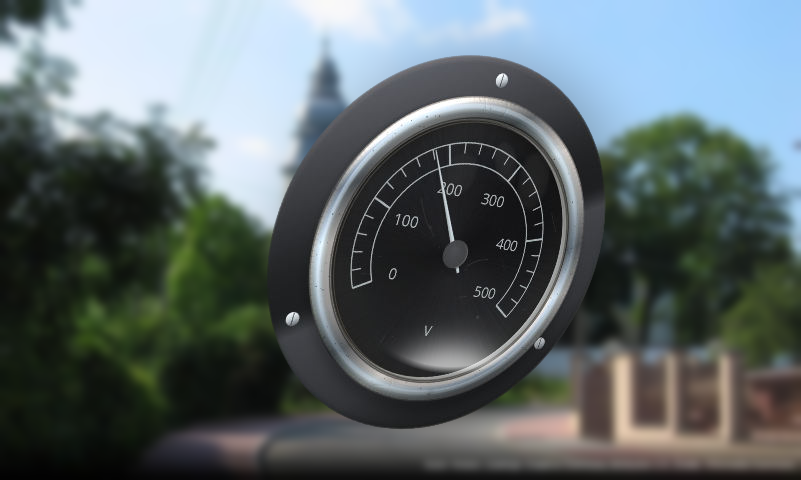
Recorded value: 180; V
